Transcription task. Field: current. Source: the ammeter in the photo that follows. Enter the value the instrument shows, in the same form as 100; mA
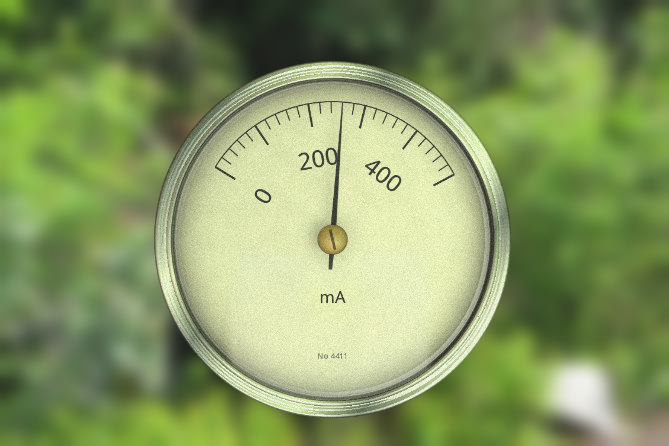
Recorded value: 260; mA
